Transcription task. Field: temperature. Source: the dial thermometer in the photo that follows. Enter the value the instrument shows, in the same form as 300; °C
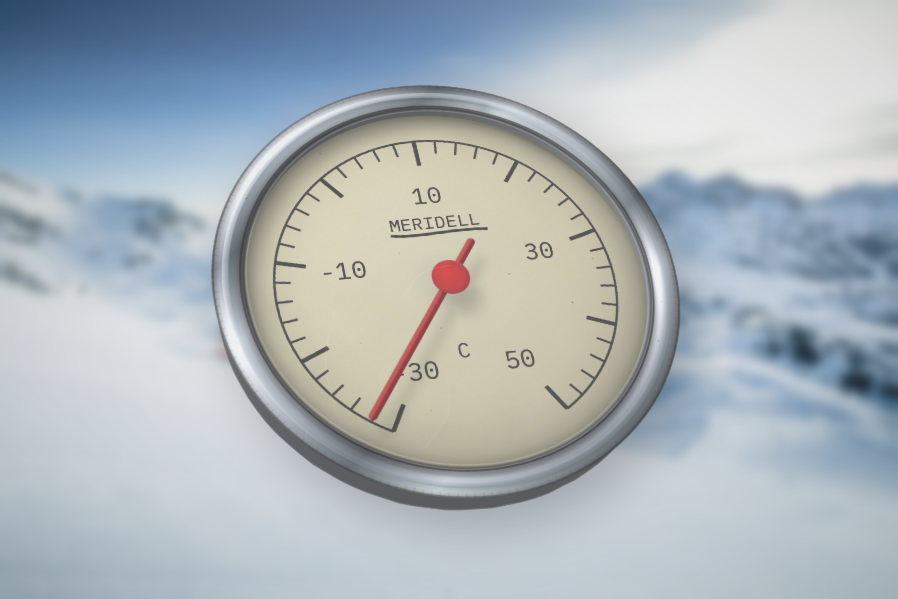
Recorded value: -28; °C
